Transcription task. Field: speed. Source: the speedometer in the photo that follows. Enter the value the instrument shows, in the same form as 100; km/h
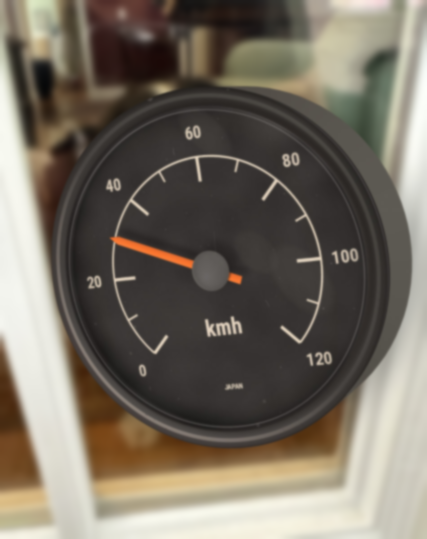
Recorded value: 30; km/h
